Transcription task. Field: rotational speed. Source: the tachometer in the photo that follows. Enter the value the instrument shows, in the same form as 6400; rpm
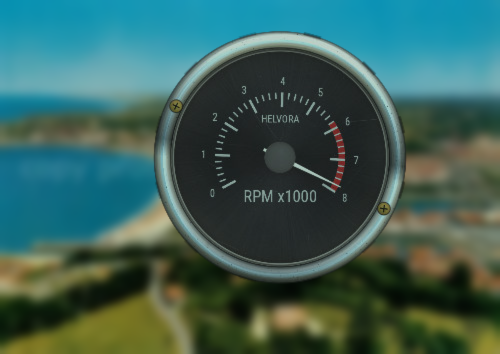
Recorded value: 7800; rpm
